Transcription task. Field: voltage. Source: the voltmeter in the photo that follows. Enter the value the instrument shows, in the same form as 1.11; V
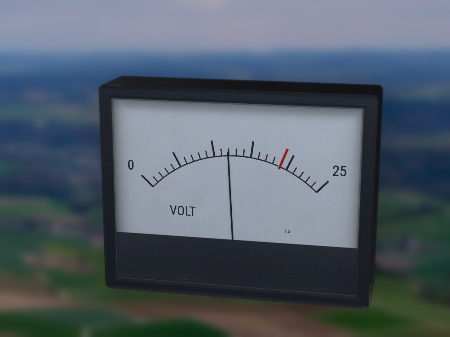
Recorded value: 12; V
